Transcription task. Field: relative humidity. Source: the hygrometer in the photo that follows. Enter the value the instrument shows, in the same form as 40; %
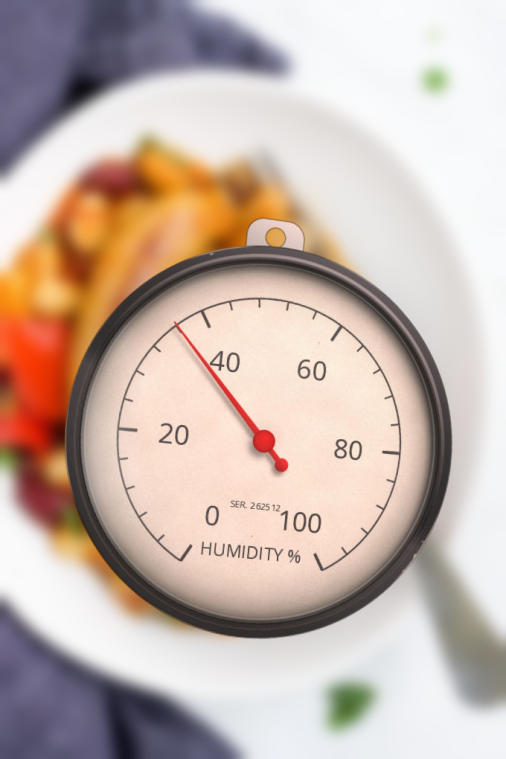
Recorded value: 36; %
